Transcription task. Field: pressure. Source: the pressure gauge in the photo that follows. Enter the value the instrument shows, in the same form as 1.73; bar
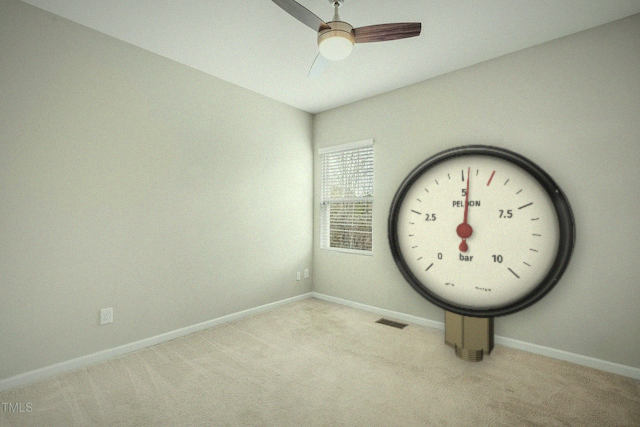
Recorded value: 5.25; bar
